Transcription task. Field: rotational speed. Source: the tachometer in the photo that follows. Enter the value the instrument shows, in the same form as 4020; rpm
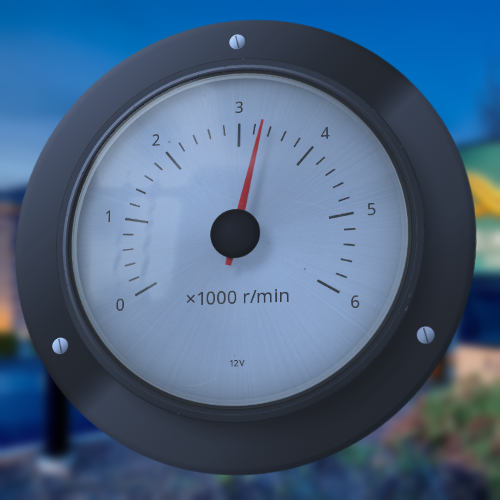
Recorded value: 3300; rpm
